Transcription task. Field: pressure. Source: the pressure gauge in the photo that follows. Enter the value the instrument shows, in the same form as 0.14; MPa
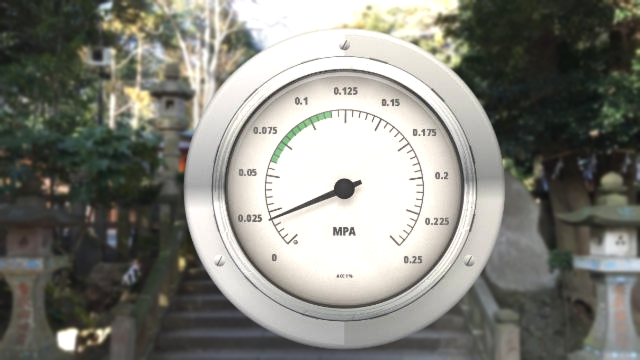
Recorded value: 0.02; MPa
